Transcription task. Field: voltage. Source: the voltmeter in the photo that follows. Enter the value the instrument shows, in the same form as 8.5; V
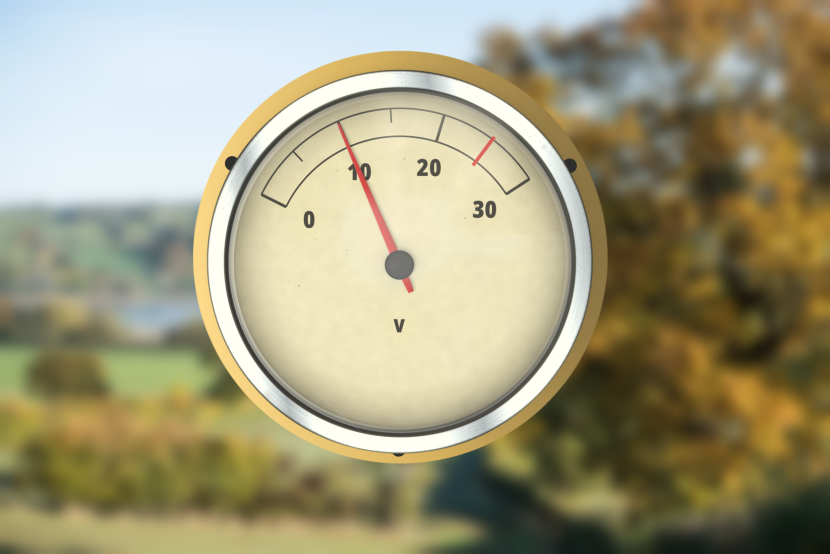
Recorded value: 10; V
